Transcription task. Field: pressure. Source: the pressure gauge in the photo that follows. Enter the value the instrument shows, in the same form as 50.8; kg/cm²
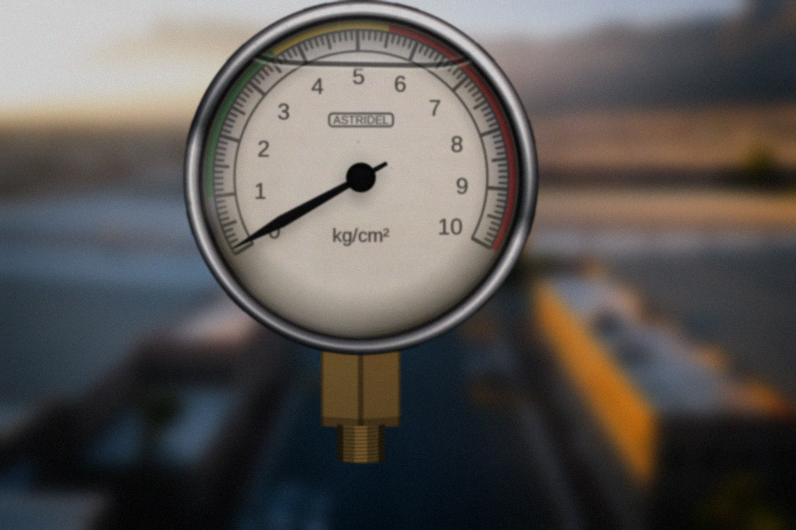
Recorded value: 0.1; kg/cm²
